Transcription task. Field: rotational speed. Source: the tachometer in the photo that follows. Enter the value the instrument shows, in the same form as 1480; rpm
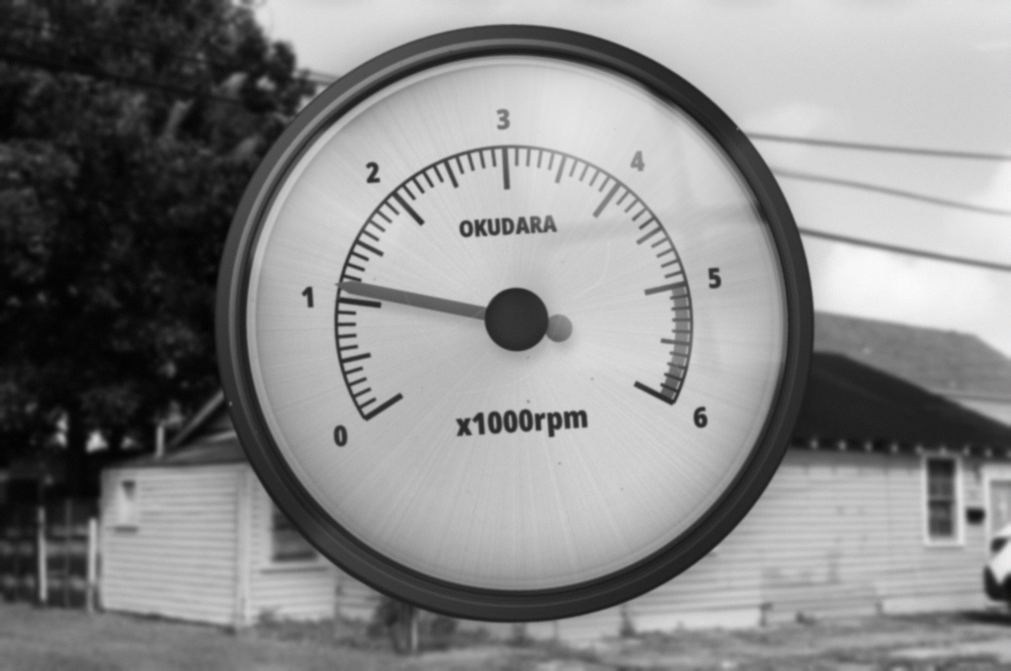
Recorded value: 1100; rpm
